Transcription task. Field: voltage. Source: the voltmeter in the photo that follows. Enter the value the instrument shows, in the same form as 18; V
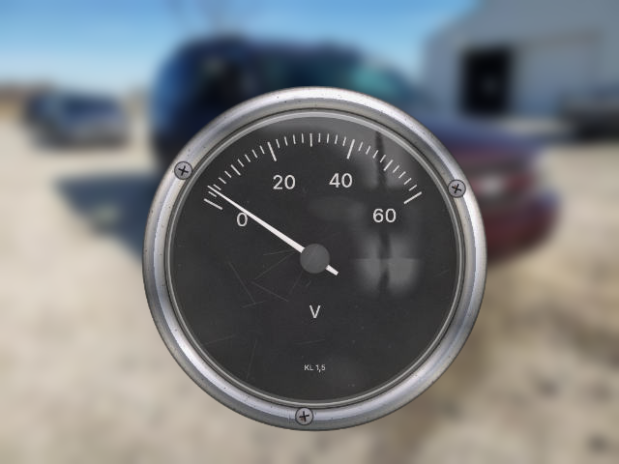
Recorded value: 3; V
